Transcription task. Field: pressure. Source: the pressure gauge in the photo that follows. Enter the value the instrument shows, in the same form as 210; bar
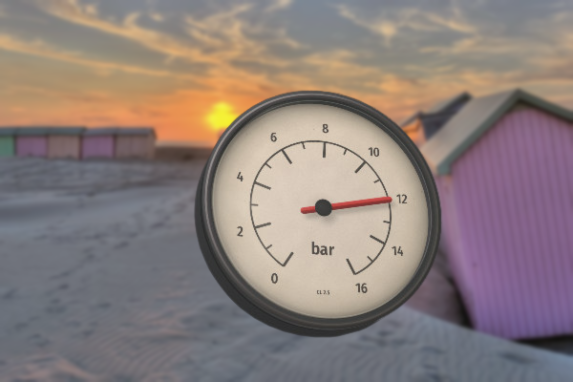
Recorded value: 12; bar
